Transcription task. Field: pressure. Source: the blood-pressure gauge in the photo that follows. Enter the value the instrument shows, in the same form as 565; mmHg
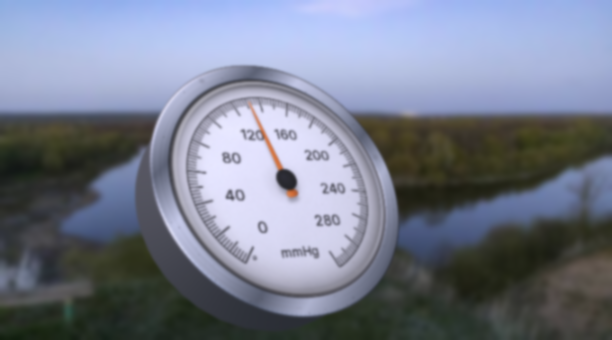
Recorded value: 130; mmHg
